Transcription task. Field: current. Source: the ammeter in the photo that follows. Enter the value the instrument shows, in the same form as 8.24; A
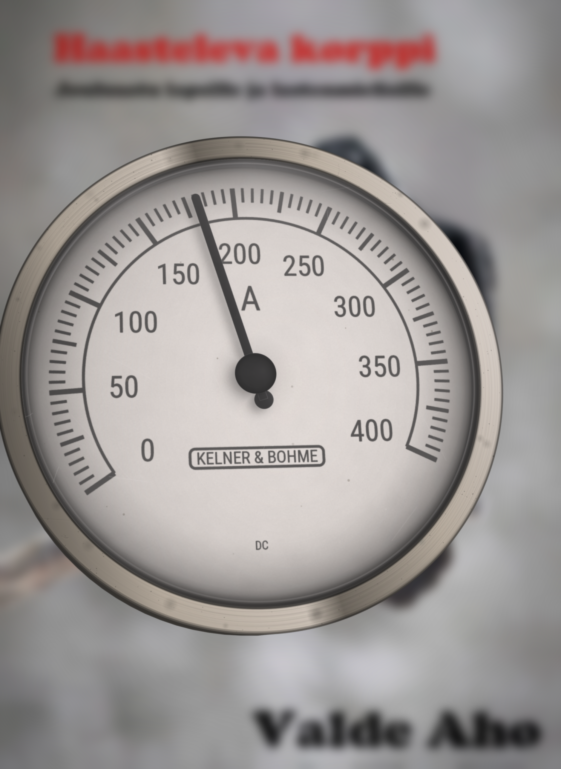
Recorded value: 180; A
